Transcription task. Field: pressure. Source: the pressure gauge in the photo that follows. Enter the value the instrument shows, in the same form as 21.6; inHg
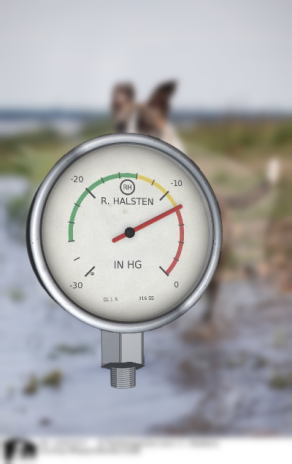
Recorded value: -8; inHg
